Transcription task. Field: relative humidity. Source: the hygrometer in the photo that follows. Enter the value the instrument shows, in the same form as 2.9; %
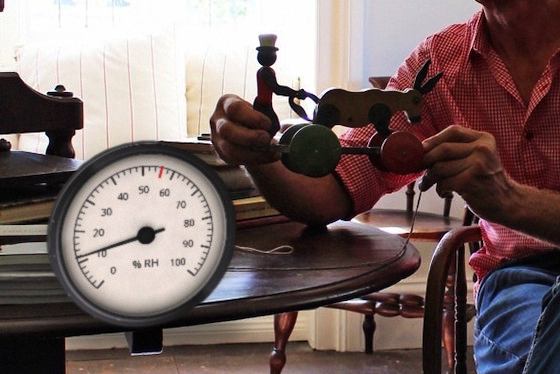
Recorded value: 12; %
